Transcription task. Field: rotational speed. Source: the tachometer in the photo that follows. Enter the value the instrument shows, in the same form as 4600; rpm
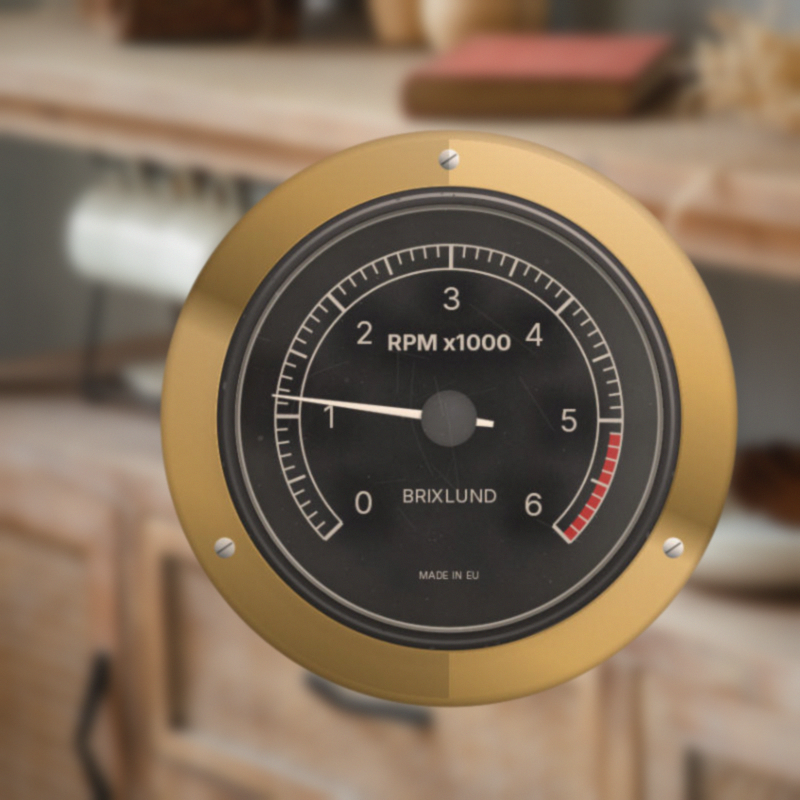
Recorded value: 1150; rpm
